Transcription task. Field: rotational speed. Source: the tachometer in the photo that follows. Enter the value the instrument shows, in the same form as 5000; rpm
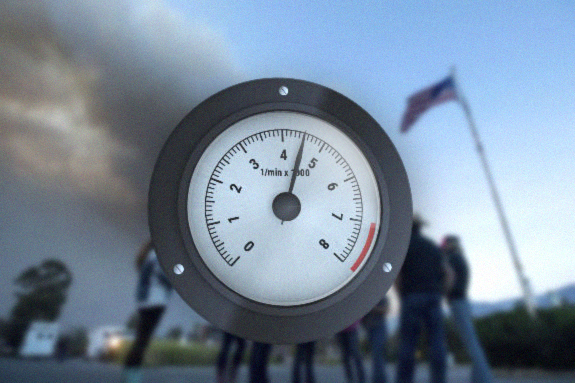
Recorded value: 4500; rpm
